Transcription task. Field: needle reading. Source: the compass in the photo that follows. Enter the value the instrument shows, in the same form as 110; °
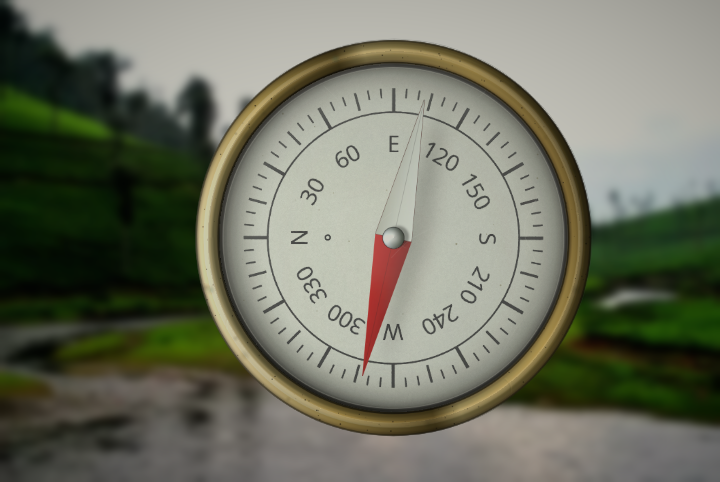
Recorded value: 282.5; °
